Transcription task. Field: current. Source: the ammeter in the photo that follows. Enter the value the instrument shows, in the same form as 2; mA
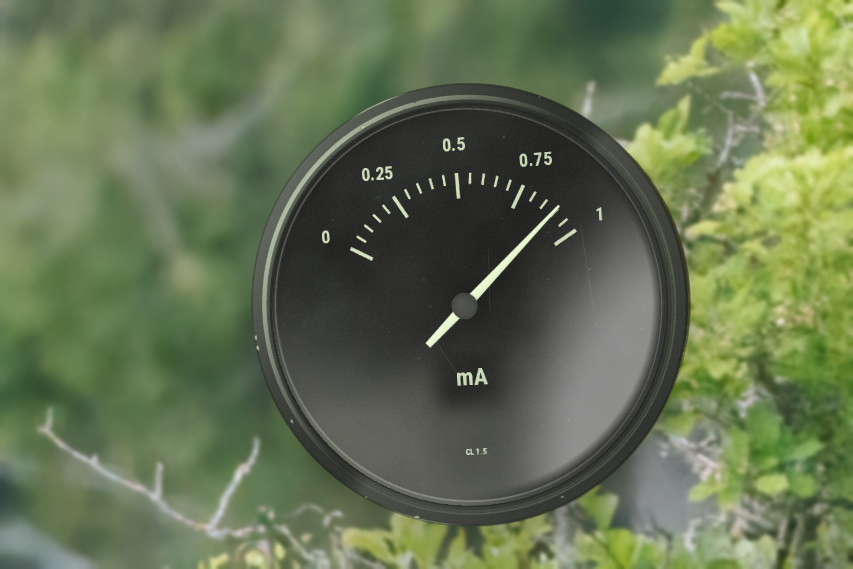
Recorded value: 0.9; mA
